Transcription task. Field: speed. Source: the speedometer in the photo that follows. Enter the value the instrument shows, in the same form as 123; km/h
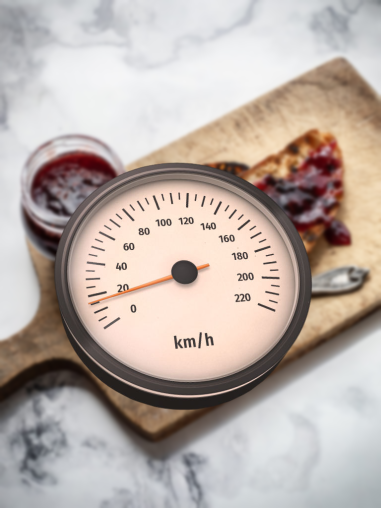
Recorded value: 15; km/h
